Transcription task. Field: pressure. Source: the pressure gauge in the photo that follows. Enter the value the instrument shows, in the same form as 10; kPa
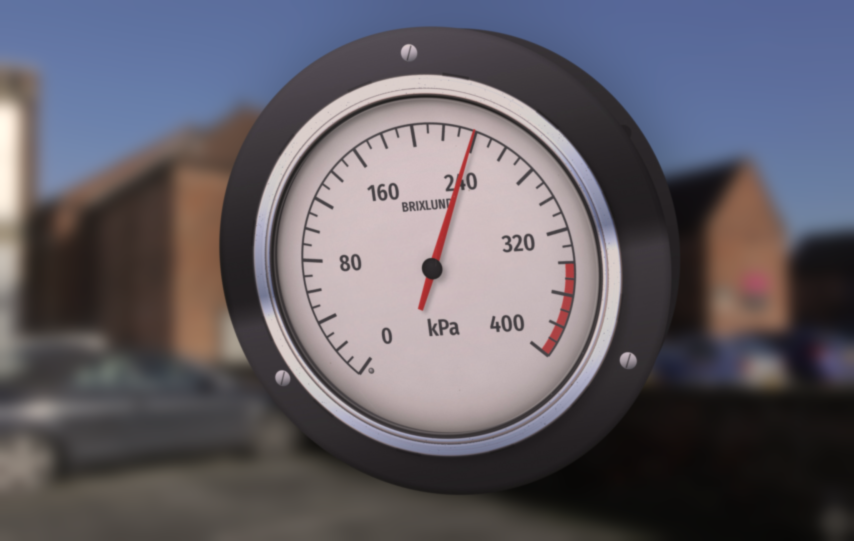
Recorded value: 240; kPa
